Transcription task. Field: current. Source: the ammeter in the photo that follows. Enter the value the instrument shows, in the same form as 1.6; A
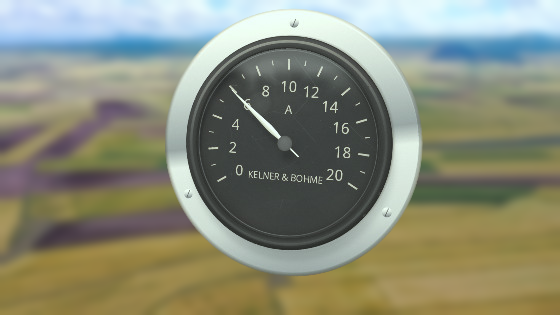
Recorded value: 6; A
